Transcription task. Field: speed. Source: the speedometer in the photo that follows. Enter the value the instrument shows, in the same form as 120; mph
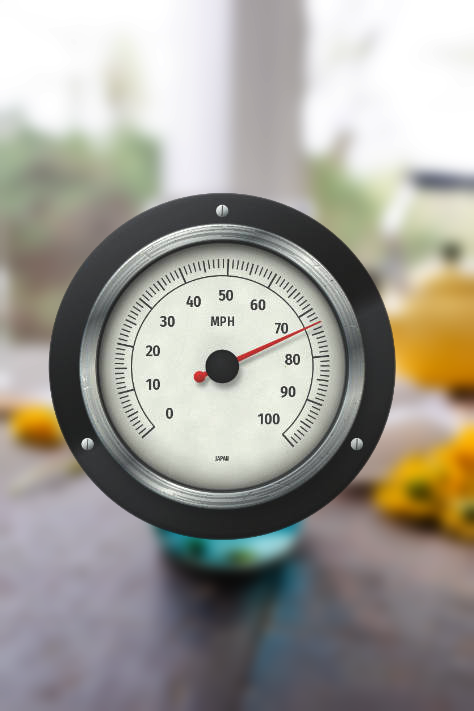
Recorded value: 73; mph
